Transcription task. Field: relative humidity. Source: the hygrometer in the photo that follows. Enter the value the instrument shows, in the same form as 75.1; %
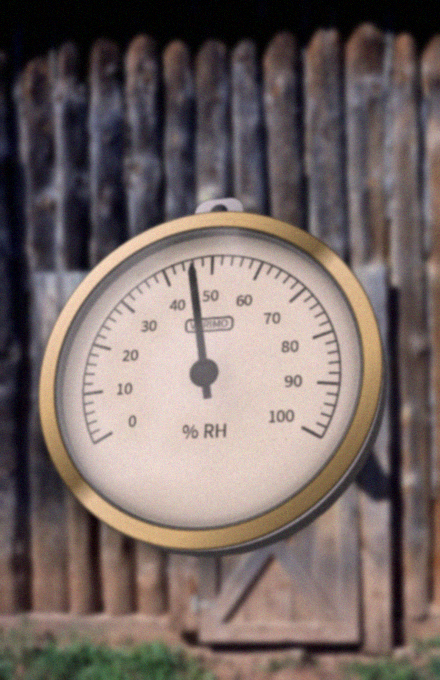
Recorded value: 46; %
